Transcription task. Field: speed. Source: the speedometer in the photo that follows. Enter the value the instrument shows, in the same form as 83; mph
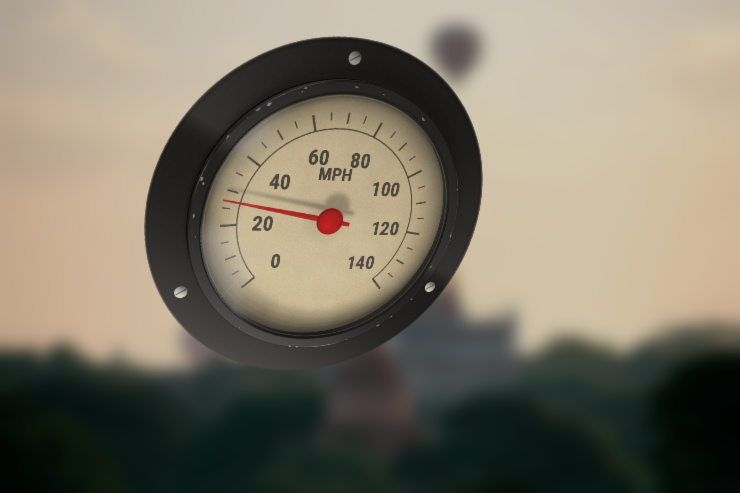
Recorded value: 27.5; mph
